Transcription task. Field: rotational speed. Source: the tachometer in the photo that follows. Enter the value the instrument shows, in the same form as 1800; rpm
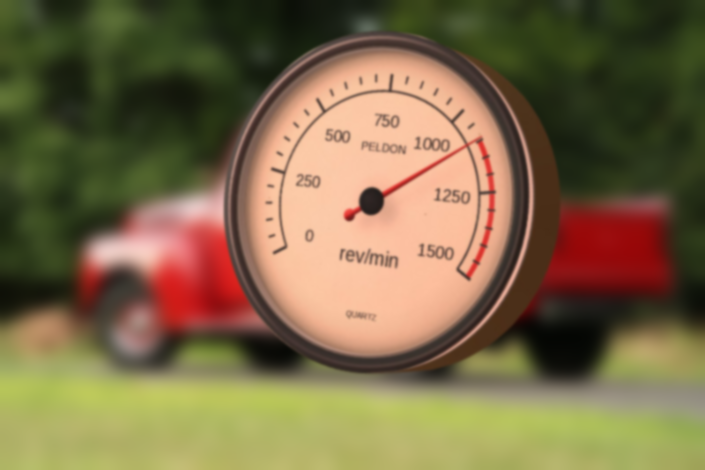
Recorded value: 1100; rpm
